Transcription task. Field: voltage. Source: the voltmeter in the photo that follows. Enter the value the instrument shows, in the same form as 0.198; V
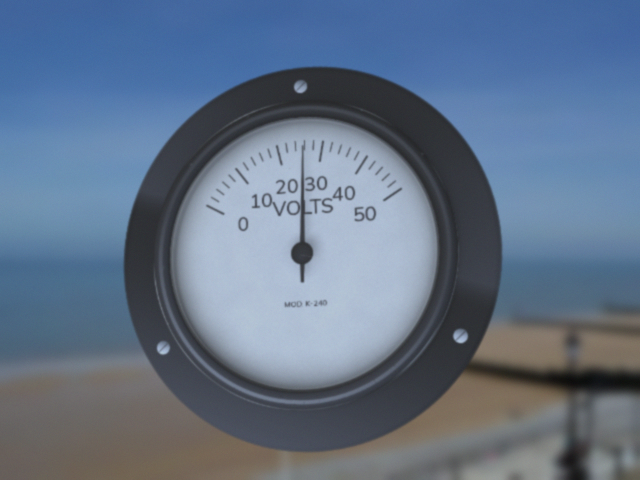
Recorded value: 26; V
